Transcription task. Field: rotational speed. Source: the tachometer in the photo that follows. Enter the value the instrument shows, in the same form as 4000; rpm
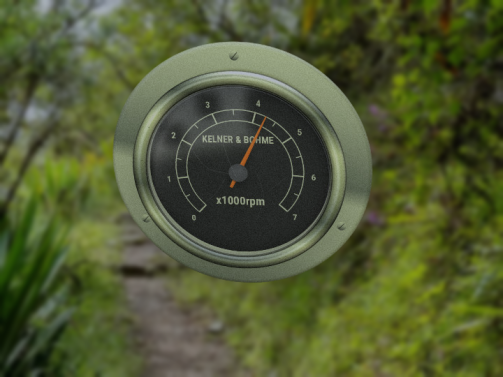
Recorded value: 4250; rpm
